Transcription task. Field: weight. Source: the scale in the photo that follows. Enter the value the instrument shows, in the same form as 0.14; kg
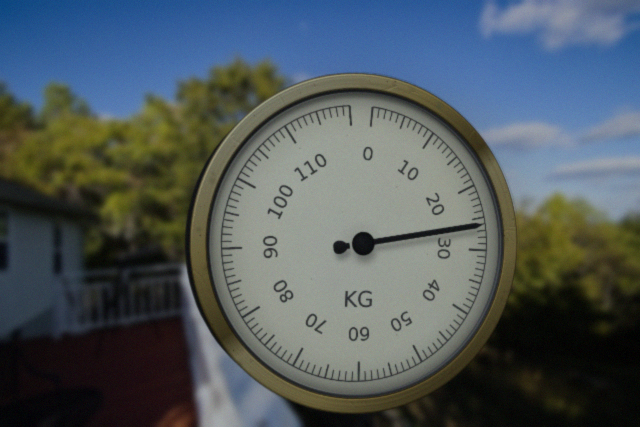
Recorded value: 26; kg
